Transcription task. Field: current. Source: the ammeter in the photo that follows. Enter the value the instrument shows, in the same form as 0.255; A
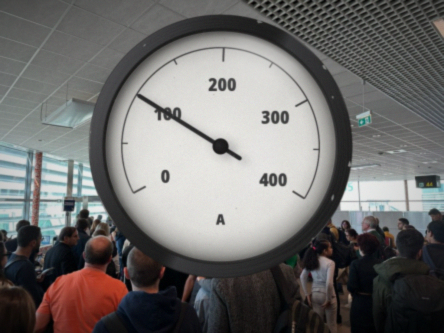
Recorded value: 100; A
